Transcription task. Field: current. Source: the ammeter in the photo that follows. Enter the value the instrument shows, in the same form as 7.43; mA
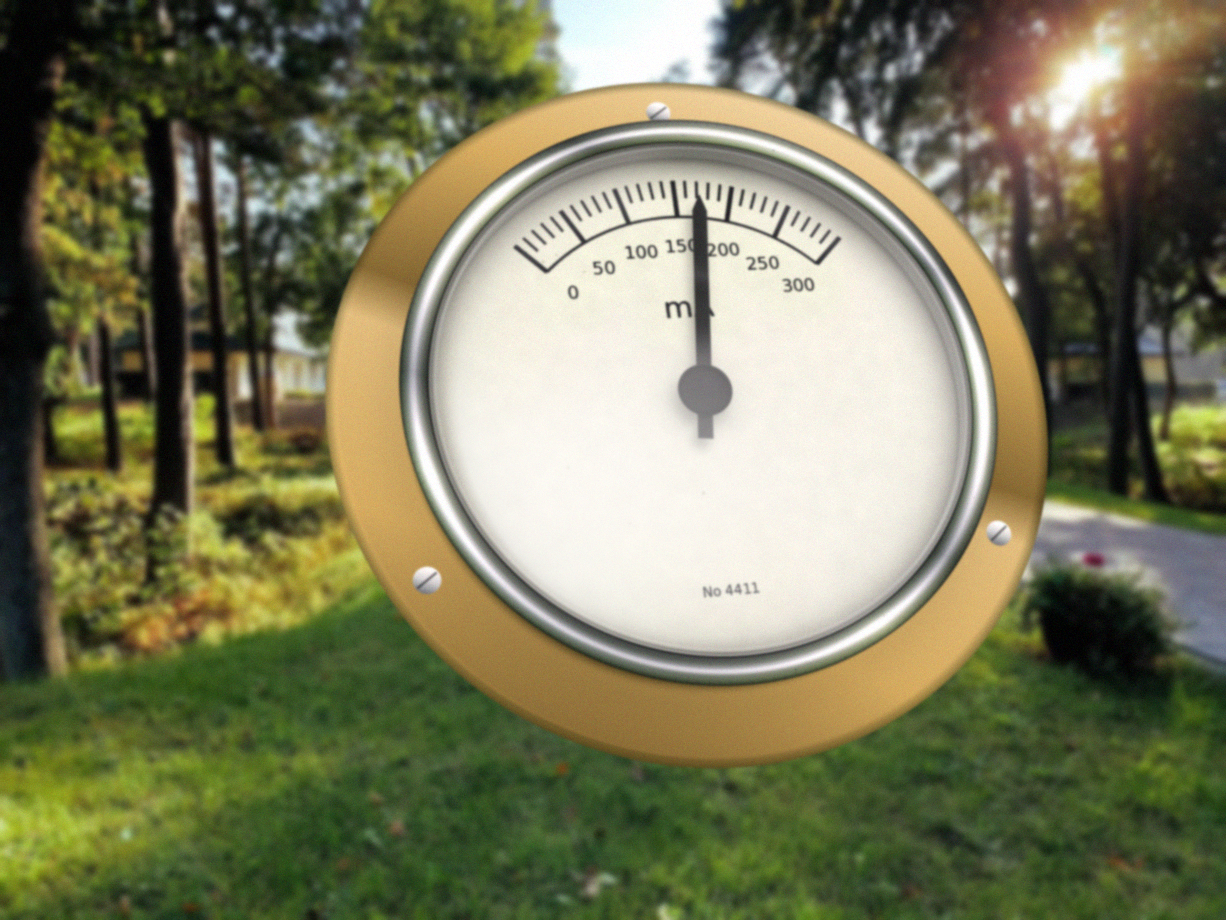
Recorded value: 170; mA
